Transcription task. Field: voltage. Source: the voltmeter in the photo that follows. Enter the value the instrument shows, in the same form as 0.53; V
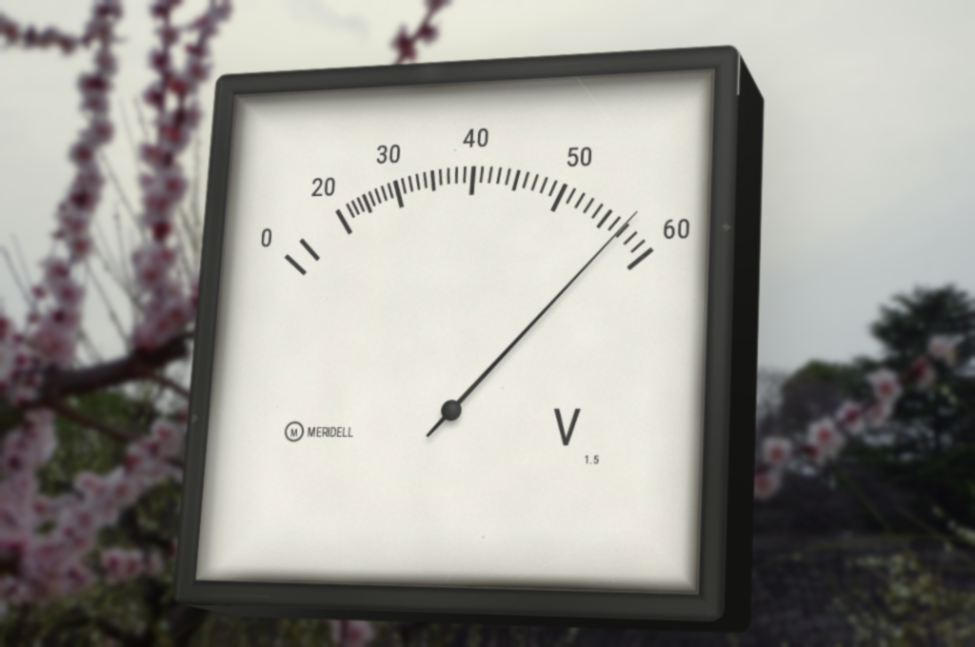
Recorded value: 57; V
